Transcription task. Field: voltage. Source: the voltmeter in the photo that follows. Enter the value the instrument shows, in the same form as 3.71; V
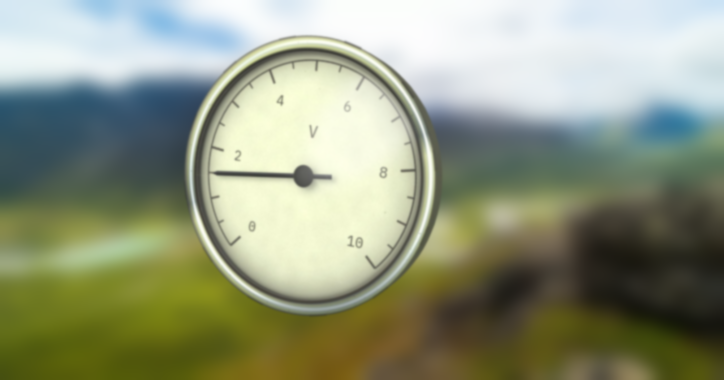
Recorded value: 1.5; V
